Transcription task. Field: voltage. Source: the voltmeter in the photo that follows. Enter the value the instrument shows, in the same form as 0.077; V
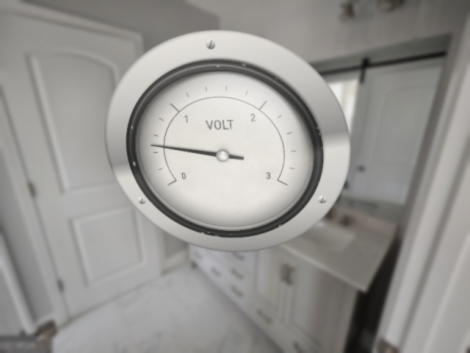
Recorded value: 0.5; V
